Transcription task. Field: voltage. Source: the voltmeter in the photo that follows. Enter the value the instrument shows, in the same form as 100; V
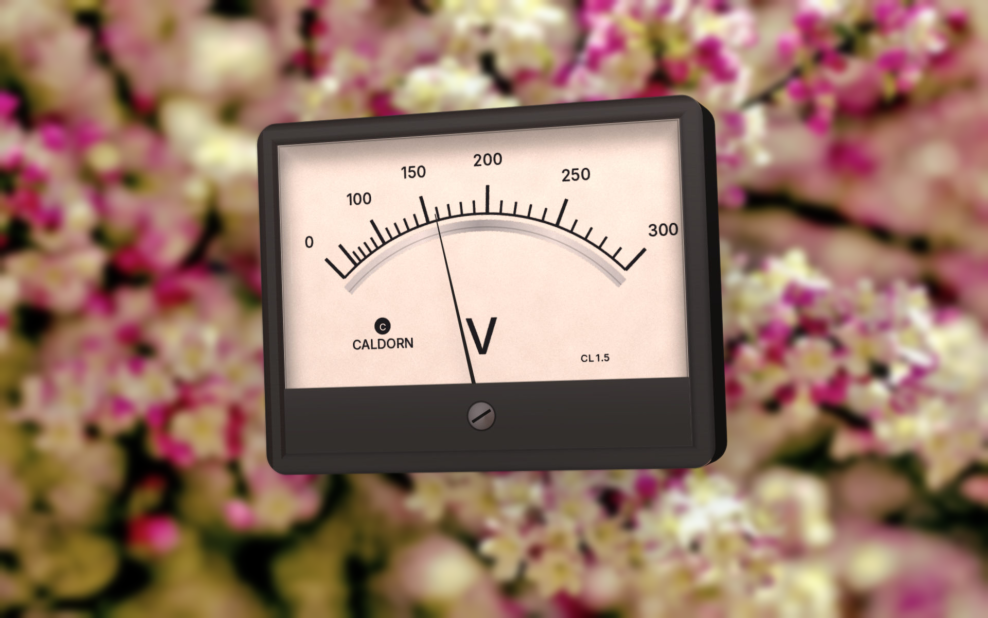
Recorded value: 160; V
